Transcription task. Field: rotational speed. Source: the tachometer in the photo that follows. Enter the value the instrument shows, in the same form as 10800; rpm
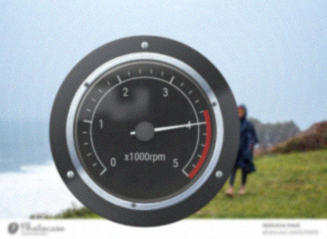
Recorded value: 4000; rpm
